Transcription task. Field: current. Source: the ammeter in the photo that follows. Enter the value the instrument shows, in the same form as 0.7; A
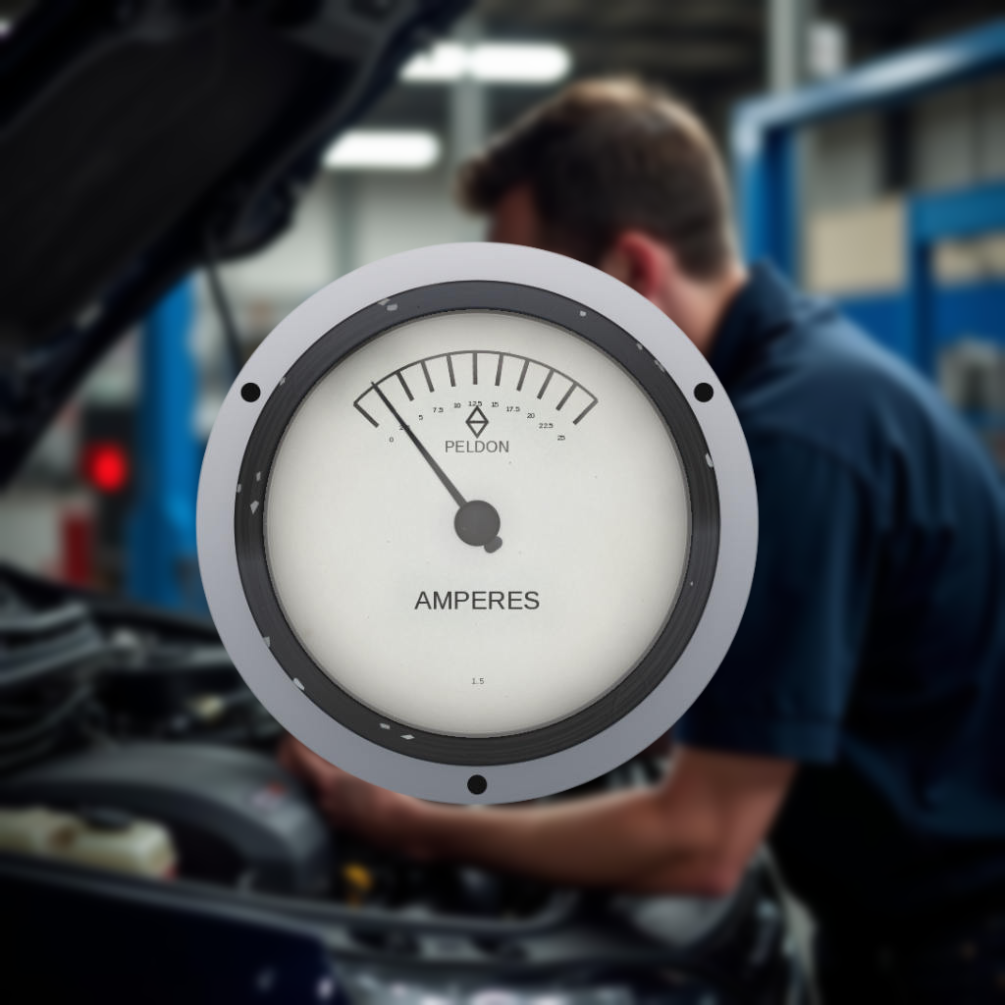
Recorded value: 2.5; A
